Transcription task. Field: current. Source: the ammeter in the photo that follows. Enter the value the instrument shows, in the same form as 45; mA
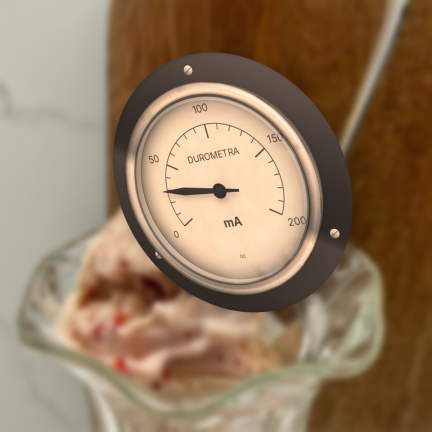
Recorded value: 30; mA
